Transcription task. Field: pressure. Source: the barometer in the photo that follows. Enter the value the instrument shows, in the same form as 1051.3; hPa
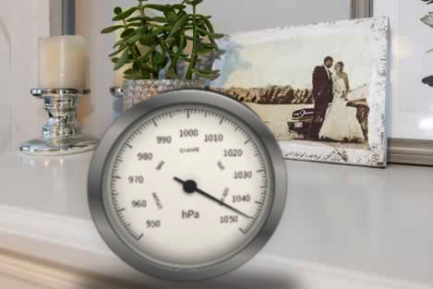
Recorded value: 1045; hPa
